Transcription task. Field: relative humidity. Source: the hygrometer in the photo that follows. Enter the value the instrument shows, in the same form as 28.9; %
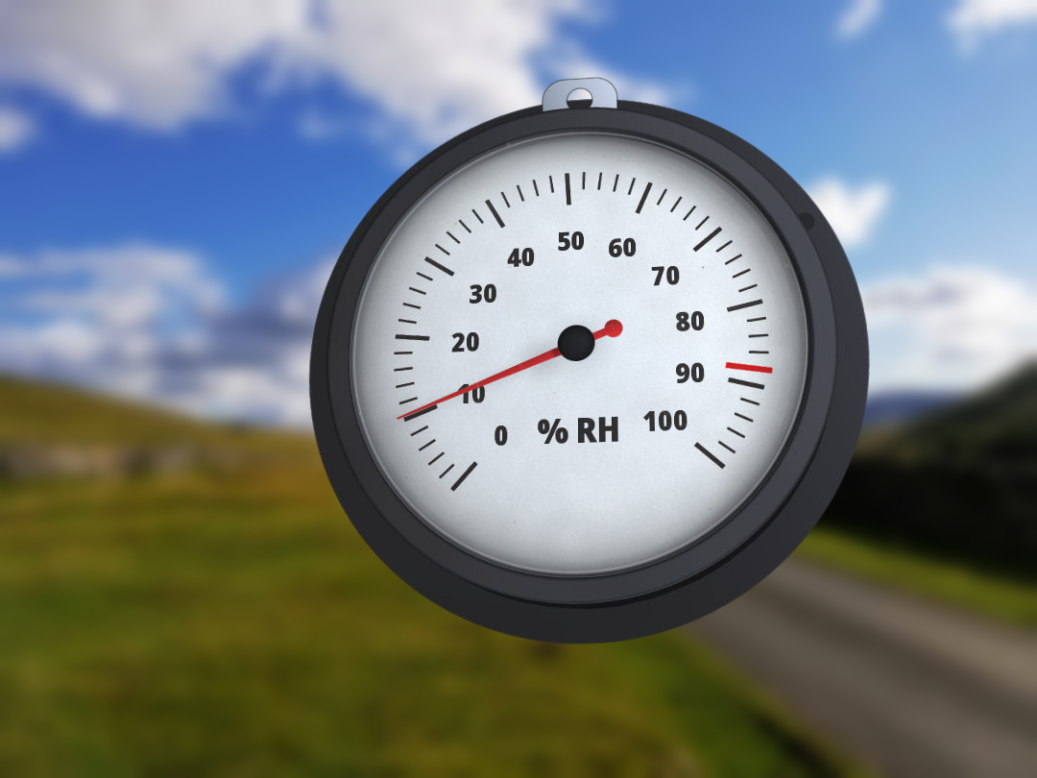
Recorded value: 10; %
